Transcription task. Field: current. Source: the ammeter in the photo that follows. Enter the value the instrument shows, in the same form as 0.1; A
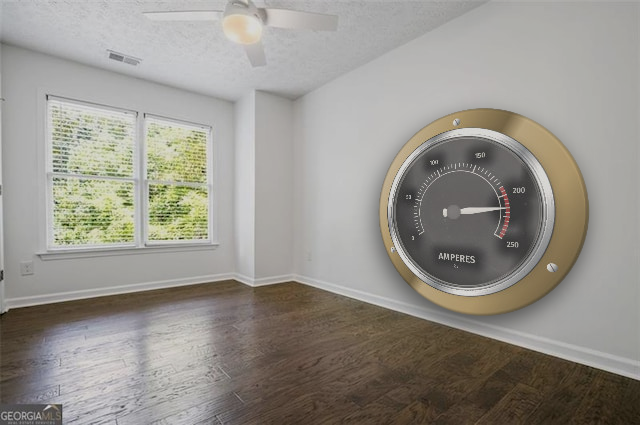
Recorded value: 215; A
